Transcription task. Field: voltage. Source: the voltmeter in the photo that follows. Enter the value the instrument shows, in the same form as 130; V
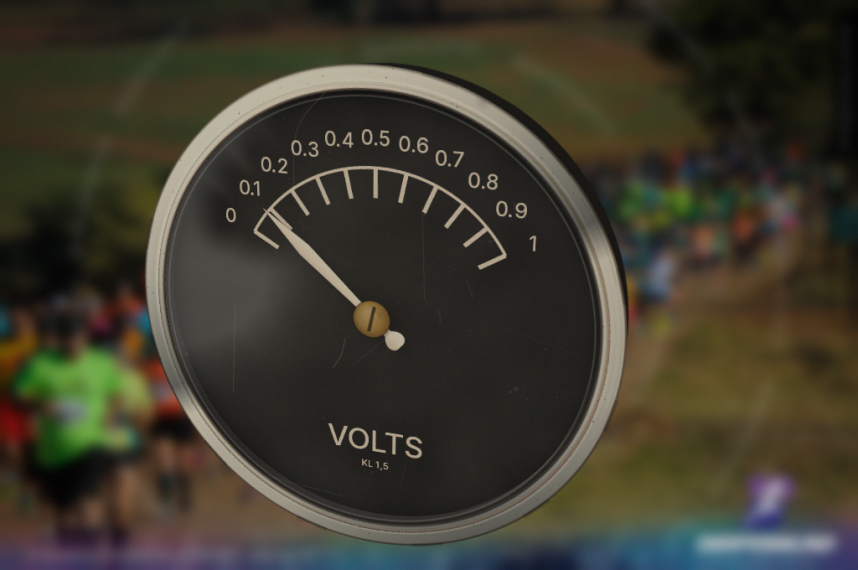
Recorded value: 0.1; V
